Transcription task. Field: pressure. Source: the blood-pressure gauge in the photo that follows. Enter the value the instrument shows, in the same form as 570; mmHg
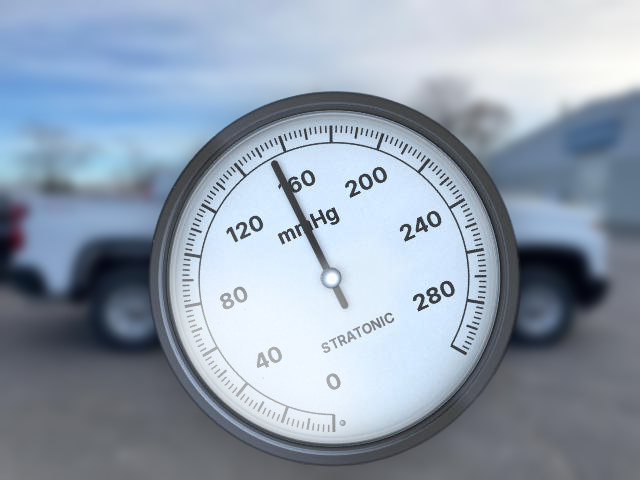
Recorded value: 154; mmHg
